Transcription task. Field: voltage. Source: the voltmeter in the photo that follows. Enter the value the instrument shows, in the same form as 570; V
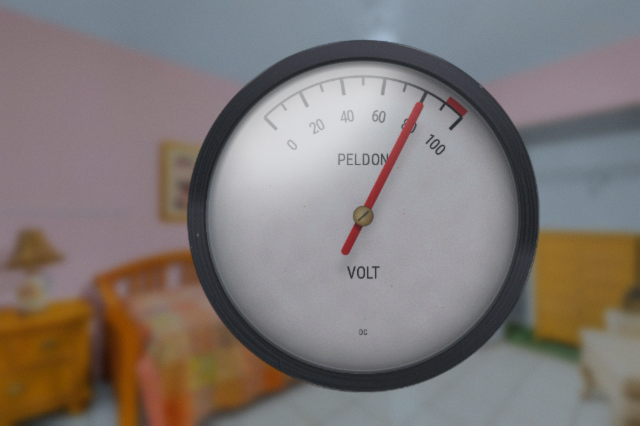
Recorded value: 80; V
